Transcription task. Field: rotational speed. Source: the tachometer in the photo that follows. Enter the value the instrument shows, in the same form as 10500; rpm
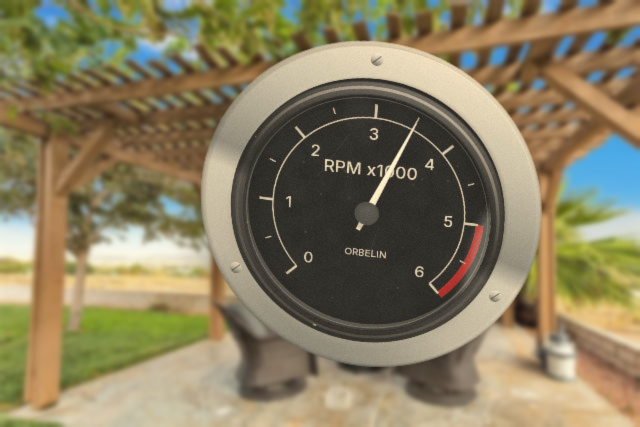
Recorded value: 3500; rpm
